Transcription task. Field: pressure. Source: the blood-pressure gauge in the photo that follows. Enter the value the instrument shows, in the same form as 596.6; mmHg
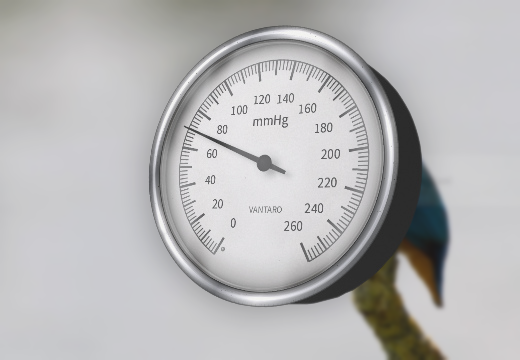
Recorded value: 70; mmHg
